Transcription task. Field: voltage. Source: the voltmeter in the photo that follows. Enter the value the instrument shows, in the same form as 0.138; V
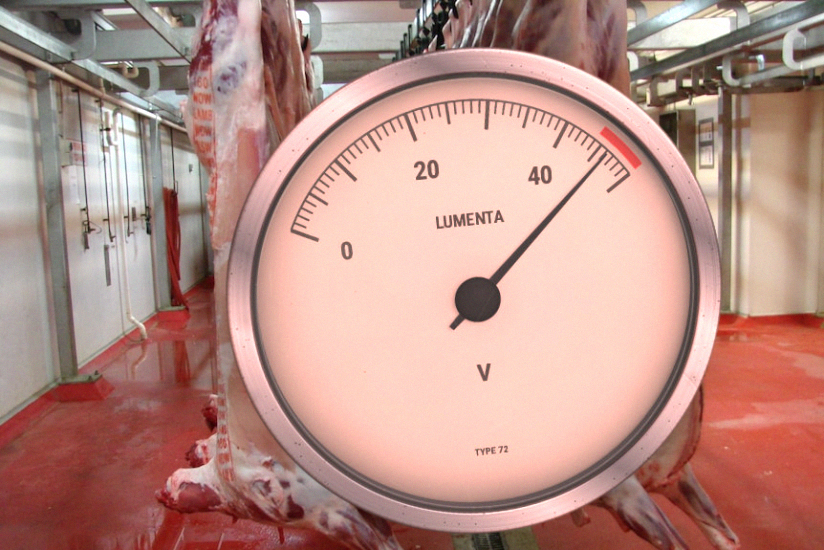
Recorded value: 46; V
